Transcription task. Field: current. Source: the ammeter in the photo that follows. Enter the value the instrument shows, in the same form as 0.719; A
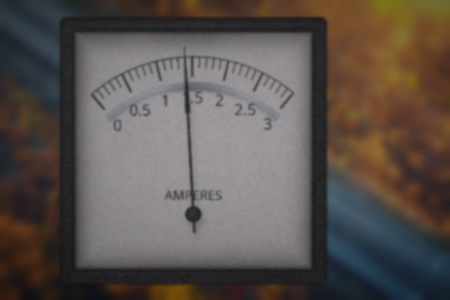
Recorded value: 1.4; A
